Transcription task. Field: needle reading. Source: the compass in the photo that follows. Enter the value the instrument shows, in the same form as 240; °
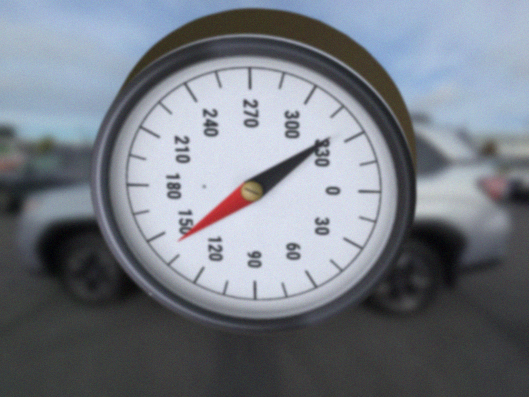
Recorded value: 142.5; °
